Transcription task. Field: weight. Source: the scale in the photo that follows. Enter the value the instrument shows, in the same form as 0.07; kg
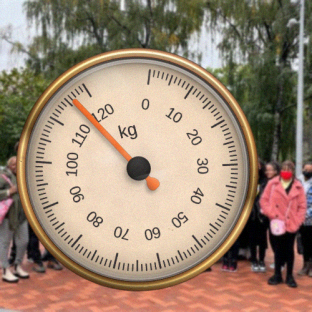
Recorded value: 116; kg
